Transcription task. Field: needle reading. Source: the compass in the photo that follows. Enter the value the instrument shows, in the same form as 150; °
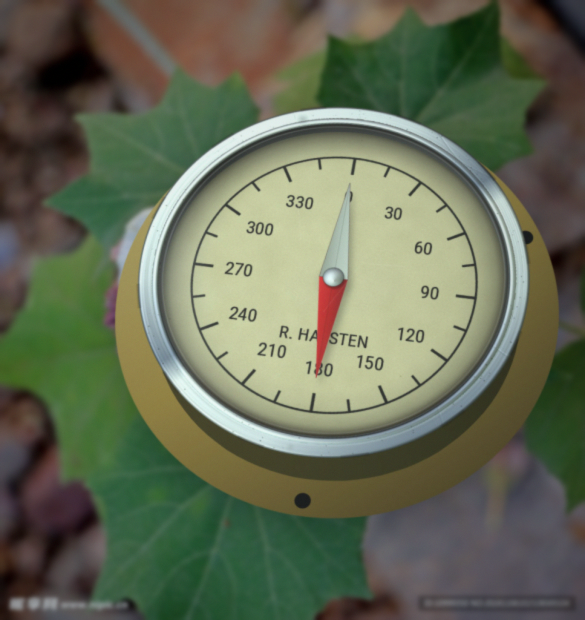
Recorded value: 180; °
